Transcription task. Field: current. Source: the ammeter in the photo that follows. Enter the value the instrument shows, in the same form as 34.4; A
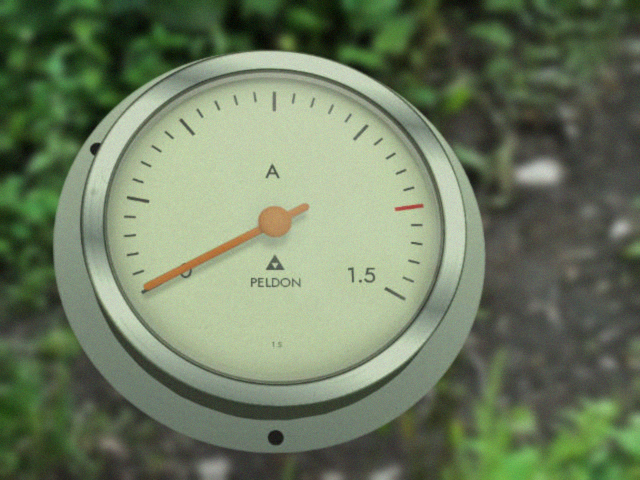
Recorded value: 0; A
